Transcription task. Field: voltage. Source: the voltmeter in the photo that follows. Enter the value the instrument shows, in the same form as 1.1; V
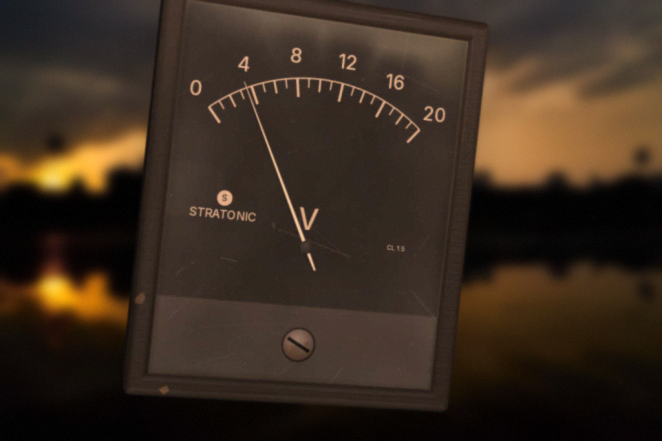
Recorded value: 3.5; V
